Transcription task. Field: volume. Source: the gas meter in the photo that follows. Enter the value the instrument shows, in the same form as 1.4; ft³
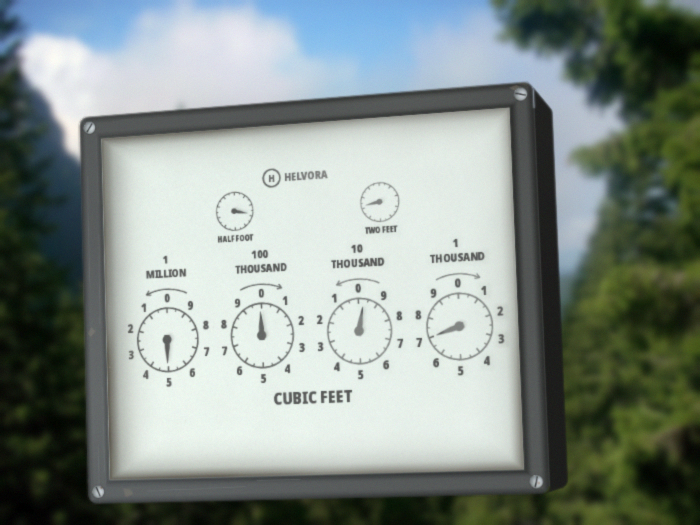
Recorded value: 499700; ft³
